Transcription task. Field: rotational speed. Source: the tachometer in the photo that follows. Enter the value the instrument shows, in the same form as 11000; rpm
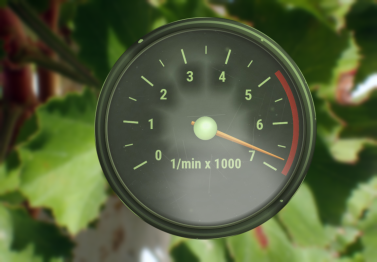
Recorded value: 6750; rpm
